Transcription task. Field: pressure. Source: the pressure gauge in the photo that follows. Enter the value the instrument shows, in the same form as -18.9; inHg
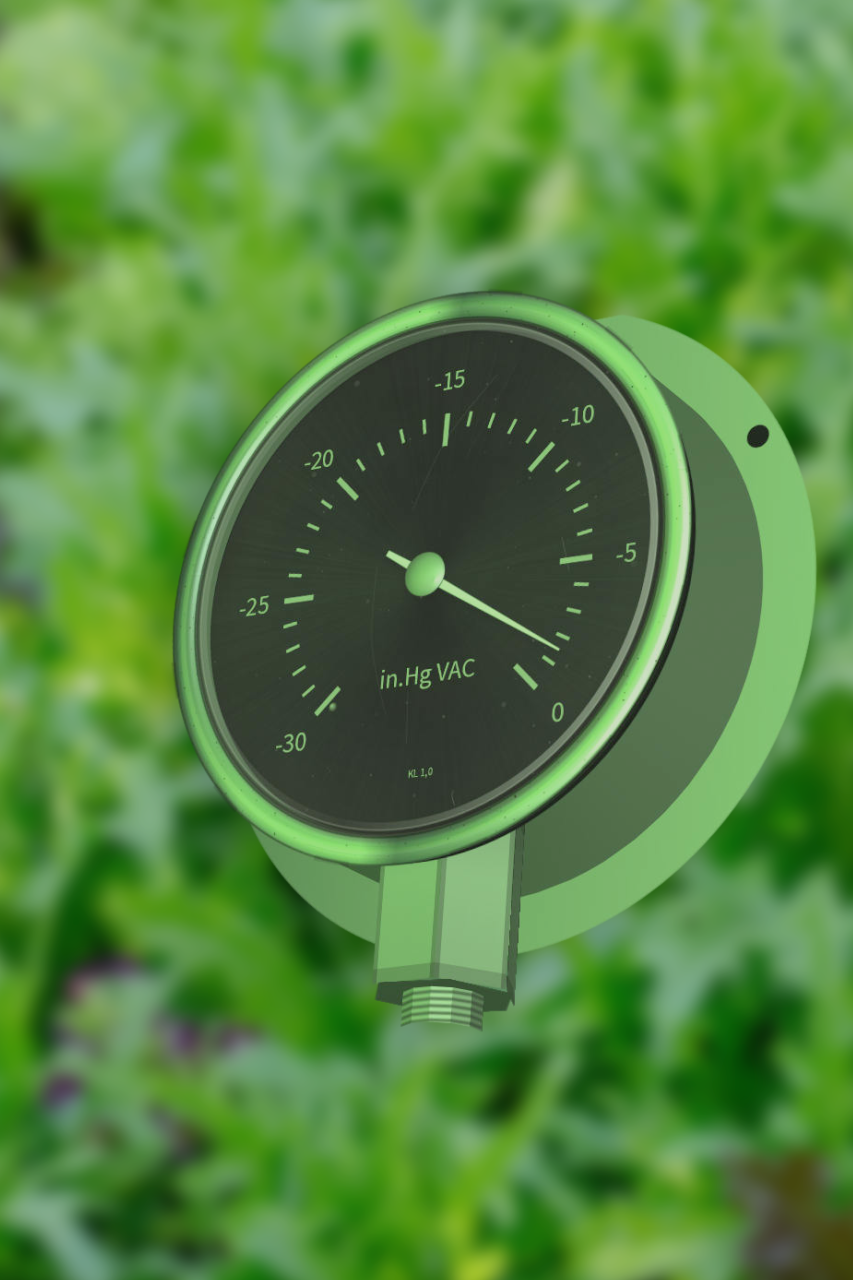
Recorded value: -1.5; inHg
